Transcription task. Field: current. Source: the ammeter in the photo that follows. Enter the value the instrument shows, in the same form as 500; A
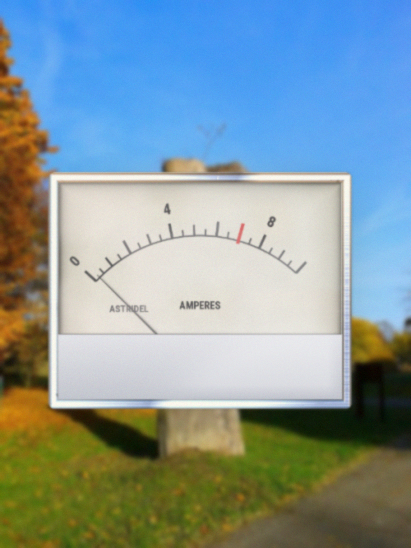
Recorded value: 0.25; A
